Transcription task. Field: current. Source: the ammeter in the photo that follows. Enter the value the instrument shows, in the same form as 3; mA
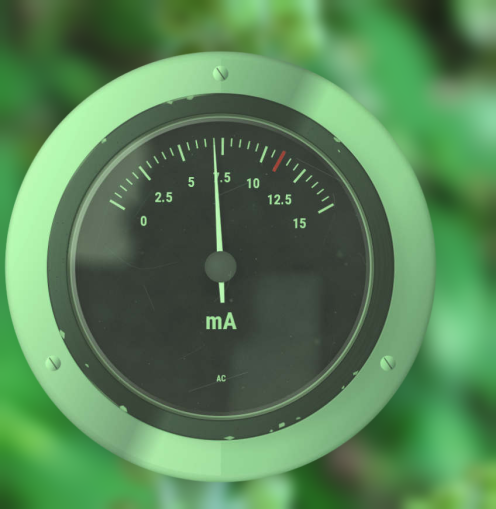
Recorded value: 7; mA
